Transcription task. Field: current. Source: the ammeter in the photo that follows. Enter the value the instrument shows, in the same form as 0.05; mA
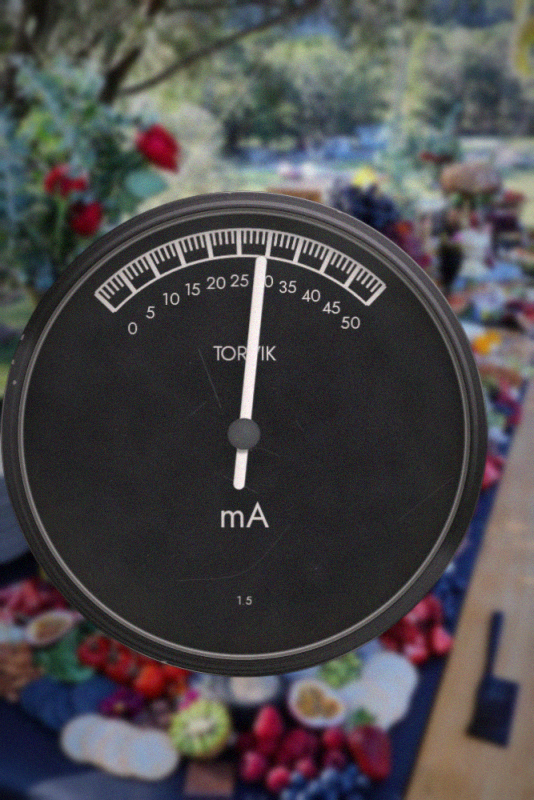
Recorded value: 29; mA
